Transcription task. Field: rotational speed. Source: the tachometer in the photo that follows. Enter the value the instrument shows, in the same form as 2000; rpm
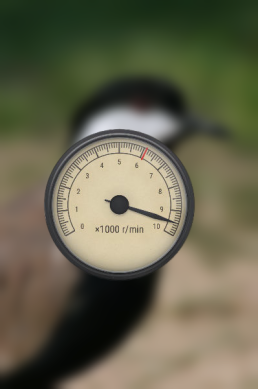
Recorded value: 9500; rpm
